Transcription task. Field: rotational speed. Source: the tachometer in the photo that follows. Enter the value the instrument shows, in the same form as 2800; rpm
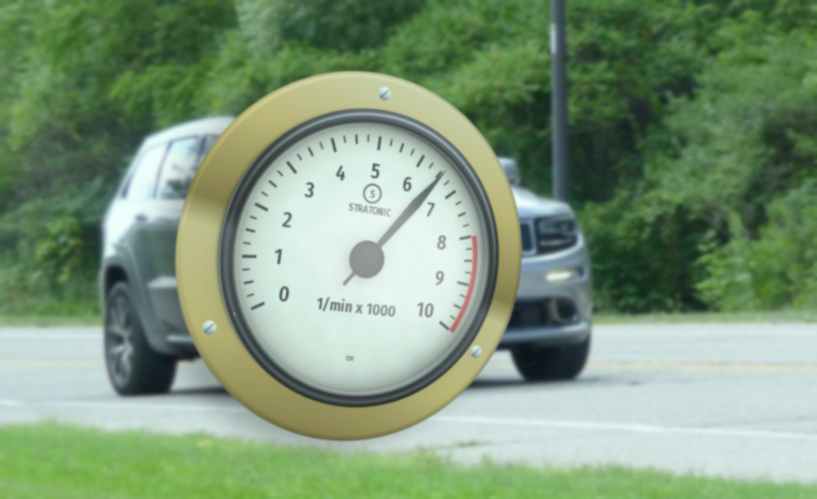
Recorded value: 6500; rpm
